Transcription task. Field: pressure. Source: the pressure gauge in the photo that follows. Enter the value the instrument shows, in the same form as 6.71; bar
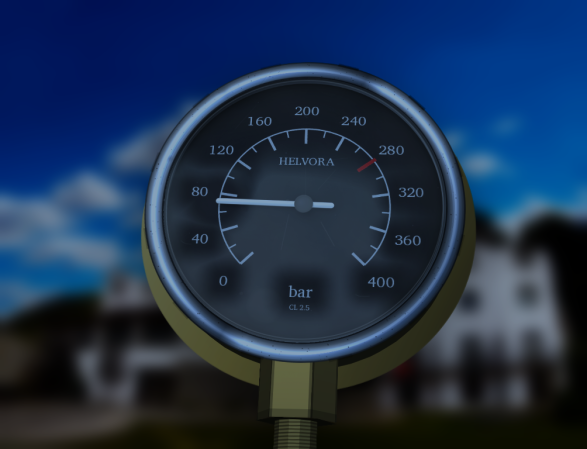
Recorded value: 70; bar
